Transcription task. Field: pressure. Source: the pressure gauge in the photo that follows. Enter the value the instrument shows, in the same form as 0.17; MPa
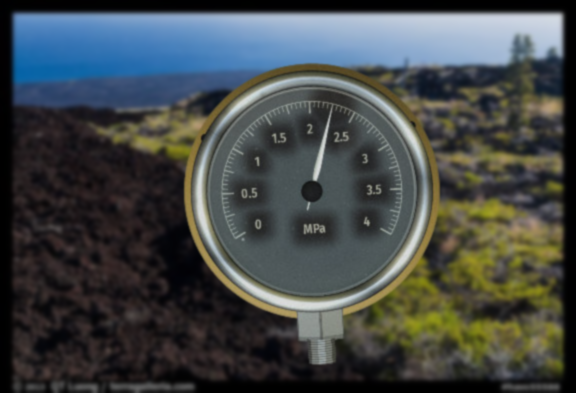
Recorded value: 2.25; MPa
